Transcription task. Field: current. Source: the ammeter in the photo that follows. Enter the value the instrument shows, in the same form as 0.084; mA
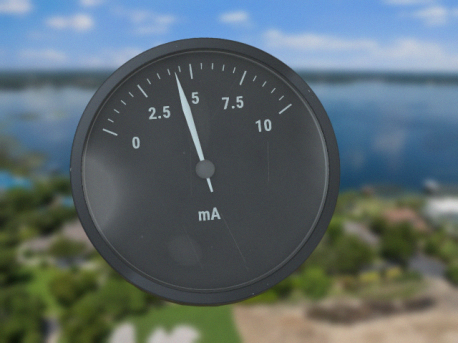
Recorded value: 4.25; mA
